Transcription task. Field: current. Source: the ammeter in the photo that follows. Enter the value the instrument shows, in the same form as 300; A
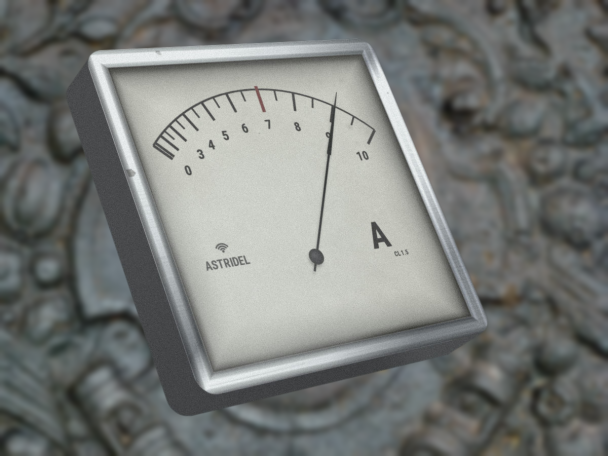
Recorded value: 9; A
